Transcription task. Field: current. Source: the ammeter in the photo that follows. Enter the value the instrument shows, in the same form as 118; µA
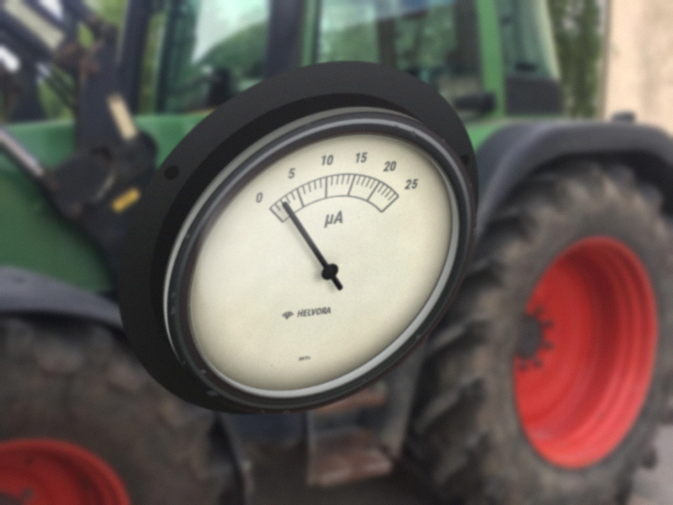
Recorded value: 2; µA
